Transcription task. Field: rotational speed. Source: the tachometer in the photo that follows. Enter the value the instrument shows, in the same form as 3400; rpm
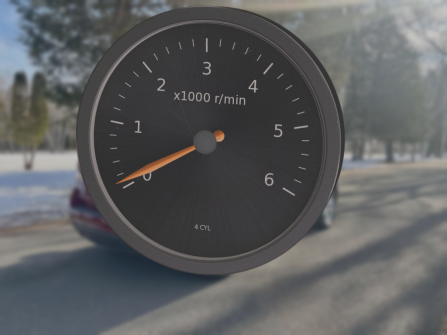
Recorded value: 100; rpm
